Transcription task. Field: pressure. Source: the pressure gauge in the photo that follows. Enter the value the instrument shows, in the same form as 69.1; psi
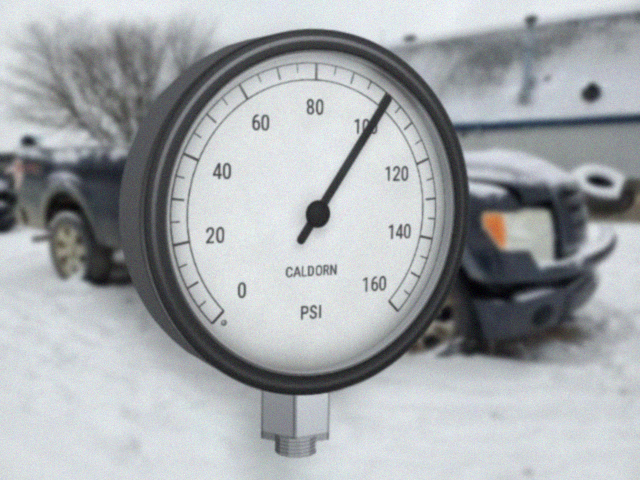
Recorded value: 100; psi
